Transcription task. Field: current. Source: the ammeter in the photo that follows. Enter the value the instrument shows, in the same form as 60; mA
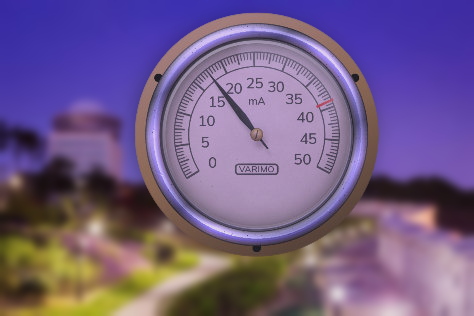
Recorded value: 17.5; mA
